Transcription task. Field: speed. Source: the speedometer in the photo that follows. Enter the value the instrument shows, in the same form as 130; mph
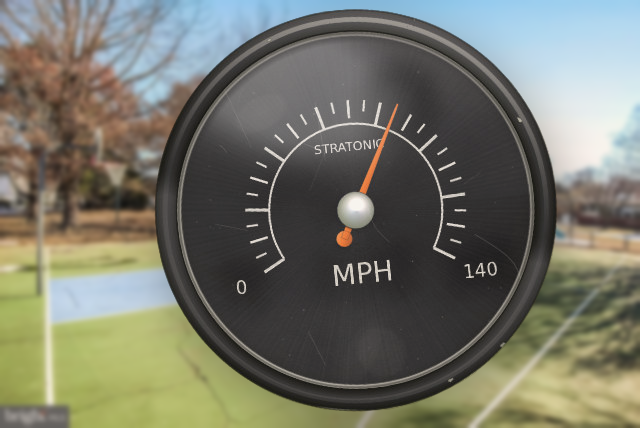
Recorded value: 85; mph
